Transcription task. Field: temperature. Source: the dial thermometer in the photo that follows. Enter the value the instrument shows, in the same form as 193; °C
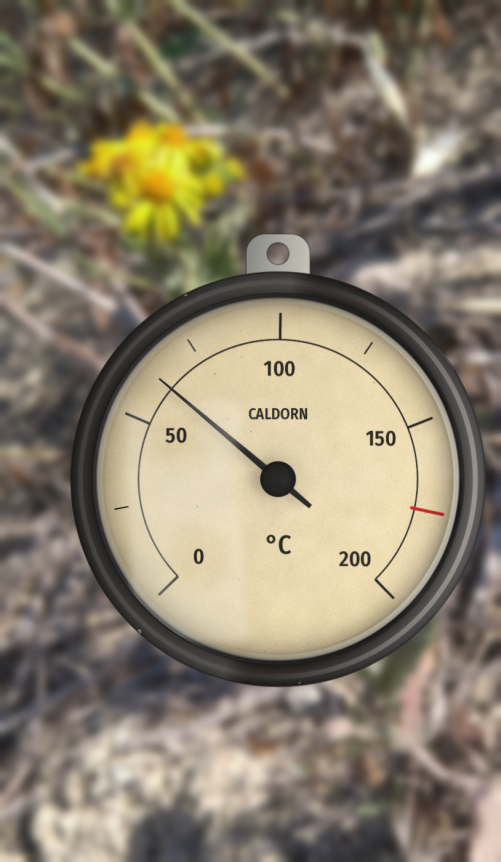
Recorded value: 62.5; °C
